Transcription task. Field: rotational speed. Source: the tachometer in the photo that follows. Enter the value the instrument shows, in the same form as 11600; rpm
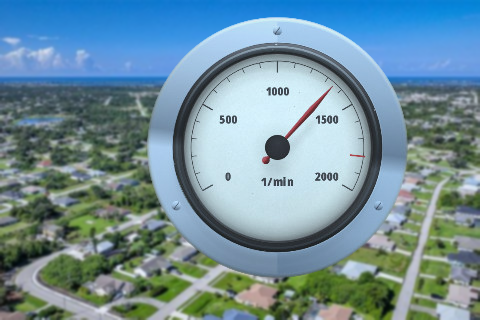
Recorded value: 1350; rpm
